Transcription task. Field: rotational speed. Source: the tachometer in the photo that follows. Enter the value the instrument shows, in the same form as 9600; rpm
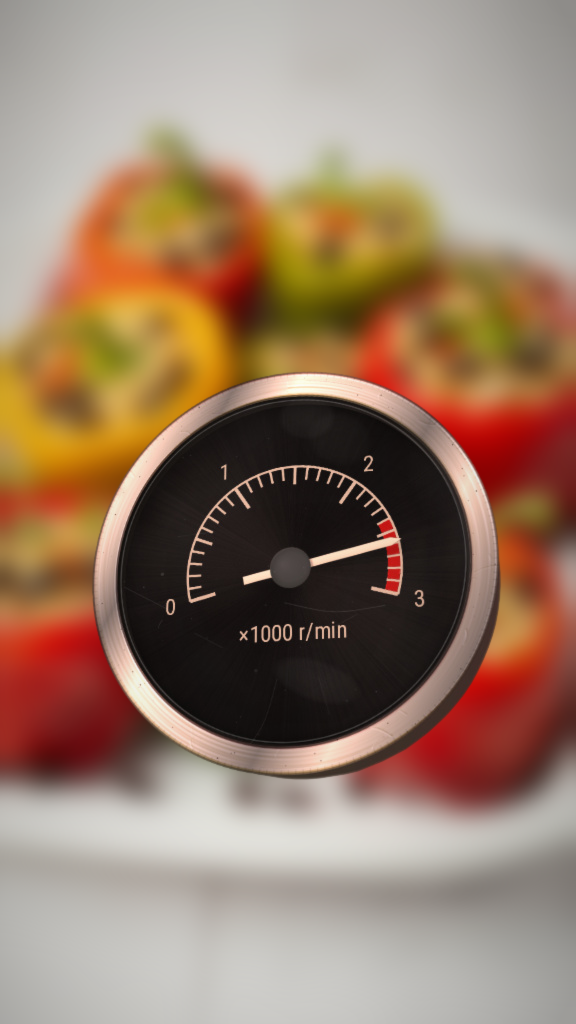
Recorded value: 2600; rpm
